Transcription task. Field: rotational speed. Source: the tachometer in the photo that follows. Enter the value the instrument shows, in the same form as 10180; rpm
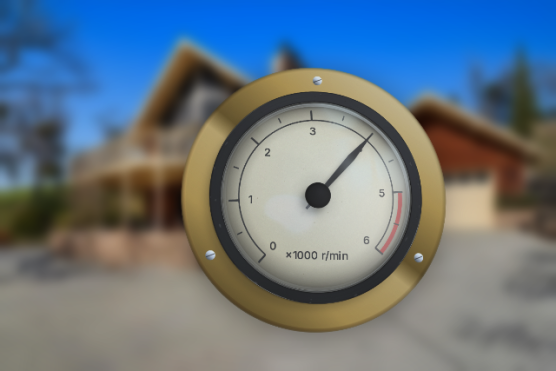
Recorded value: 4000; rpm
